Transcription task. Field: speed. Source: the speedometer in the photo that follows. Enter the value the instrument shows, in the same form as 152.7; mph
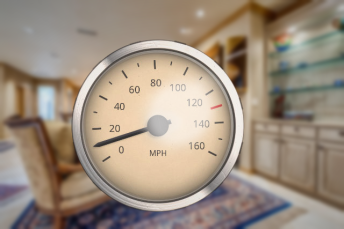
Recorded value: 10; mph
